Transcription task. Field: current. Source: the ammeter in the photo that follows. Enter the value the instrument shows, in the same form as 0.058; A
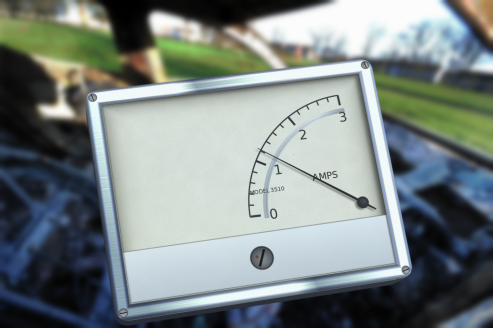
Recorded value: 1.2; A
